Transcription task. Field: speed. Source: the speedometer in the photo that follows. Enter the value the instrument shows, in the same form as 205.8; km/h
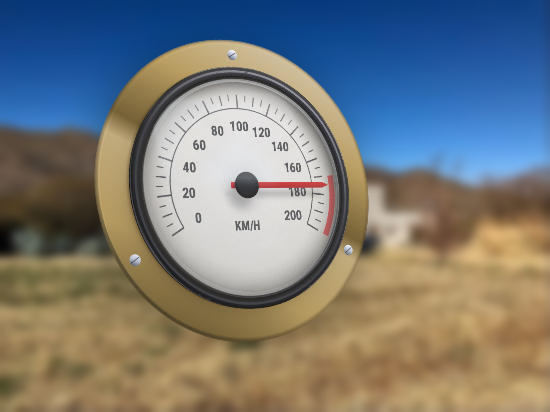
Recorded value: 175; km/h
